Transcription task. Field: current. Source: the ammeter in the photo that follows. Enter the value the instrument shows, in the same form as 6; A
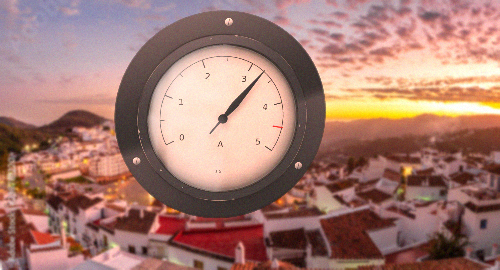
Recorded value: 3.25; A
